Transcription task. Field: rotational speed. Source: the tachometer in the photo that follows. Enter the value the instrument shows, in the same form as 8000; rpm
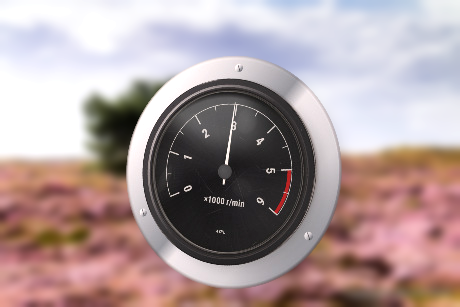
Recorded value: 3000; rpm
